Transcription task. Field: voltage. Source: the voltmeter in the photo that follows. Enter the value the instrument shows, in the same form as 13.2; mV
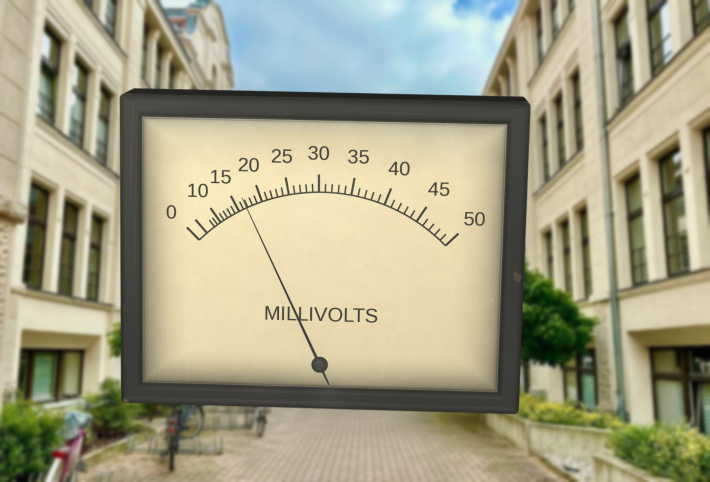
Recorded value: 17; mV
